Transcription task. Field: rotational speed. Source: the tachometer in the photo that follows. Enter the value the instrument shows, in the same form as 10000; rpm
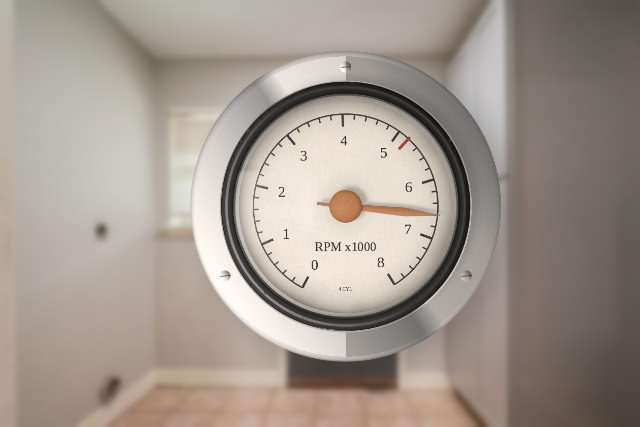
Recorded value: 6600; rpm
